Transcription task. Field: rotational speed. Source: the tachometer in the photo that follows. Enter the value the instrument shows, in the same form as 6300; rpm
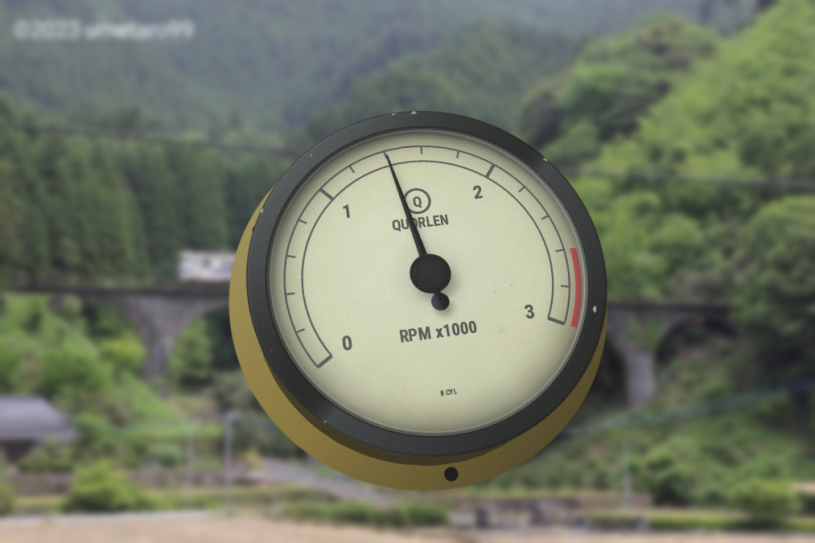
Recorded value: 1400; rpm
